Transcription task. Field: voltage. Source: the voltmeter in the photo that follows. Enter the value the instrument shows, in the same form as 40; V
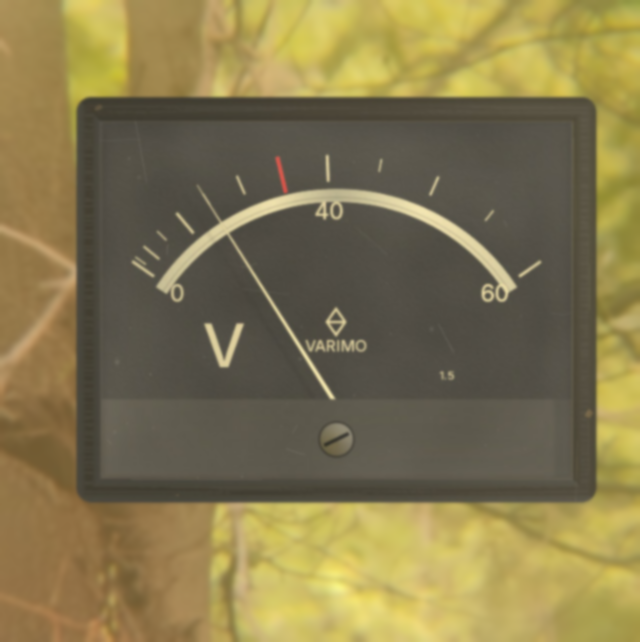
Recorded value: 25; V
